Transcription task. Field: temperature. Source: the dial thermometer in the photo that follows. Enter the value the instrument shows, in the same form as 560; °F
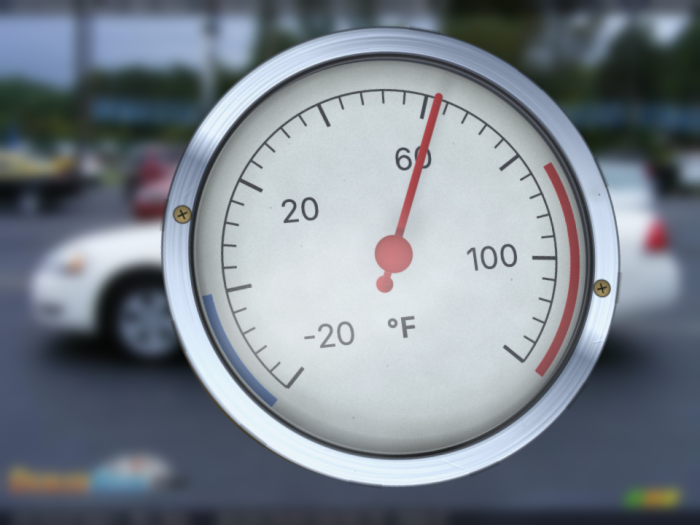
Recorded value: 62; °F
